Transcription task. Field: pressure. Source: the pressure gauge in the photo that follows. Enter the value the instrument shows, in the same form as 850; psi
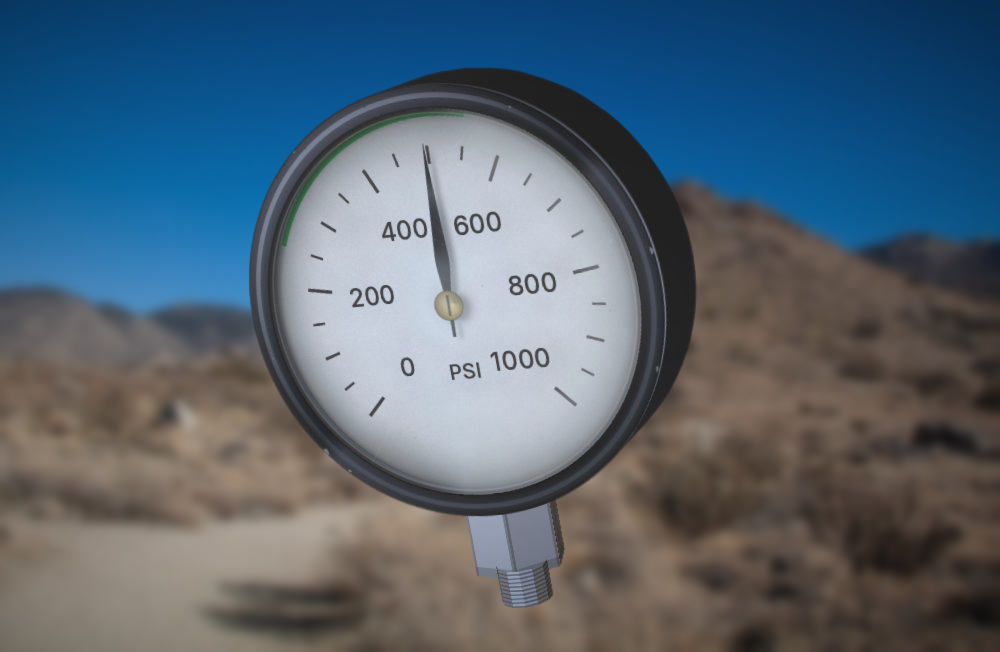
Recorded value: 500; psi
